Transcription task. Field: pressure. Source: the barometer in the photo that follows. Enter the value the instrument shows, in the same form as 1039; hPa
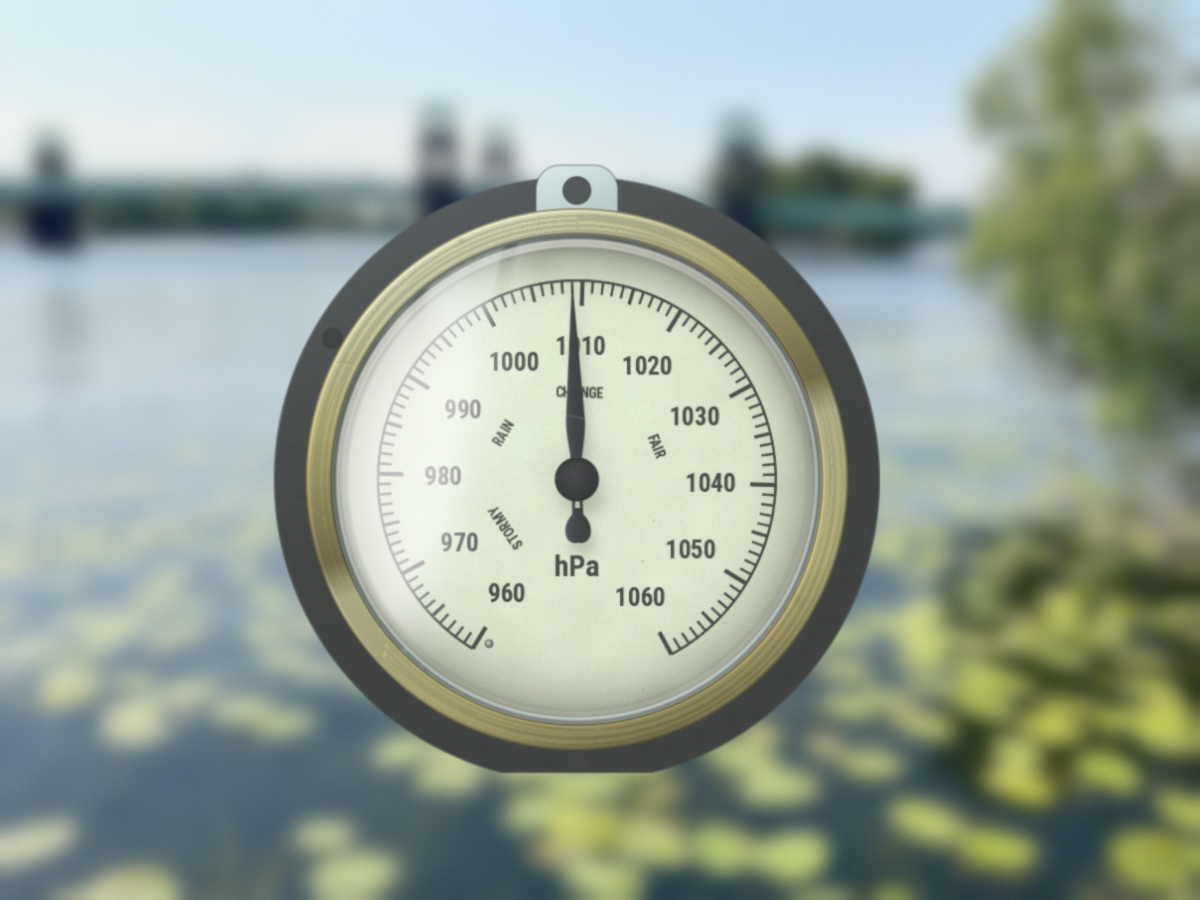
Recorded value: 1009; hPa
